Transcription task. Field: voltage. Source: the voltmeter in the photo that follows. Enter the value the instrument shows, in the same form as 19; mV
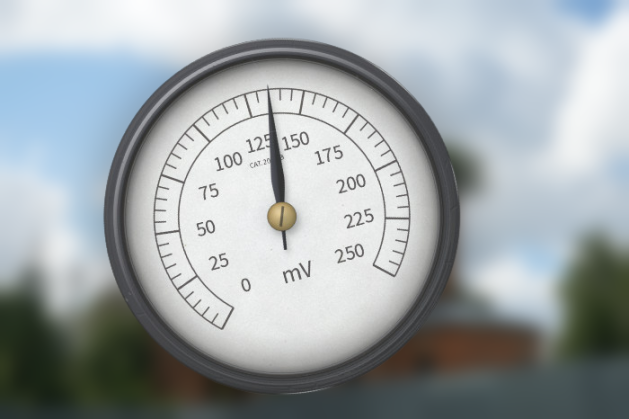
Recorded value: 135; mV
